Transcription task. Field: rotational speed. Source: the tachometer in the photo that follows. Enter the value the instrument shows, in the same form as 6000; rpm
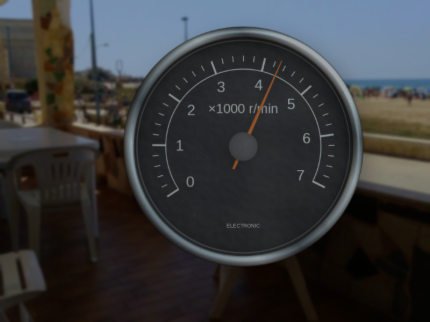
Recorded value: 4300; rpm
